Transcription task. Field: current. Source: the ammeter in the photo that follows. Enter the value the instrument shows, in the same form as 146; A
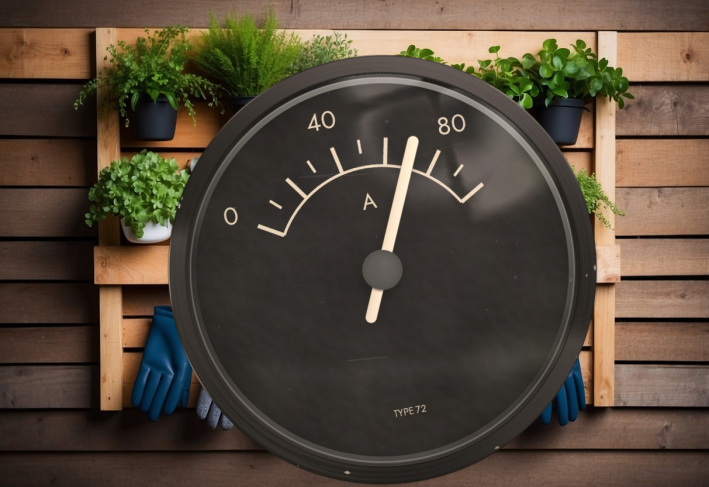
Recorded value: 70; A
